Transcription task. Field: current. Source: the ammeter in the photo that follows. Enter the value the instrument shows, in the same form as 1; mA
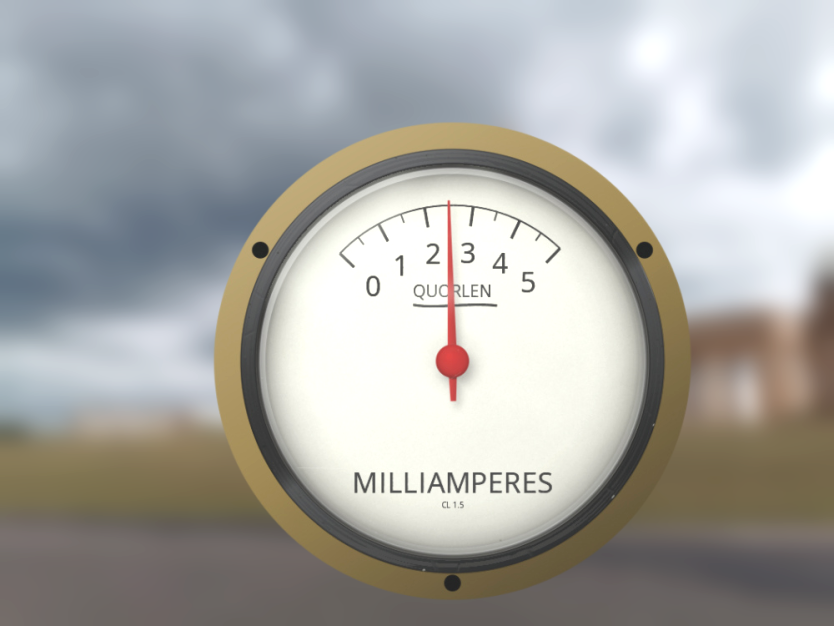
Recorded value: 2.5; mA
